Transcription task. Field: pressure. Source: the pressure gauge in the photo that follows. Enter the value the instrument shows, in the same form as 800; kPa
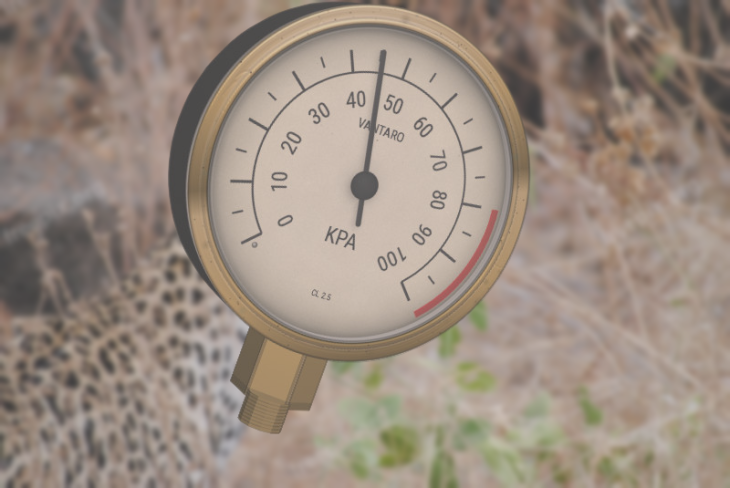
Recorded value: 45; kPa
